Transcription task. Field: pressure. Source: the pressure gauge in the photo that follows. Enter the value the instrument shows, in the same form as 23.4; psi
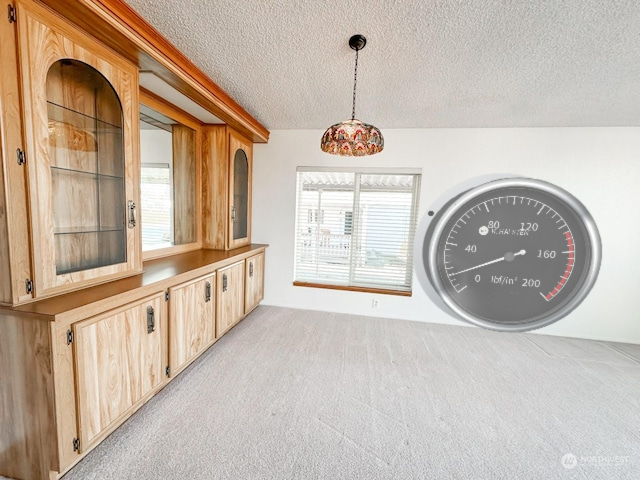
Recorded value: 15; psi
